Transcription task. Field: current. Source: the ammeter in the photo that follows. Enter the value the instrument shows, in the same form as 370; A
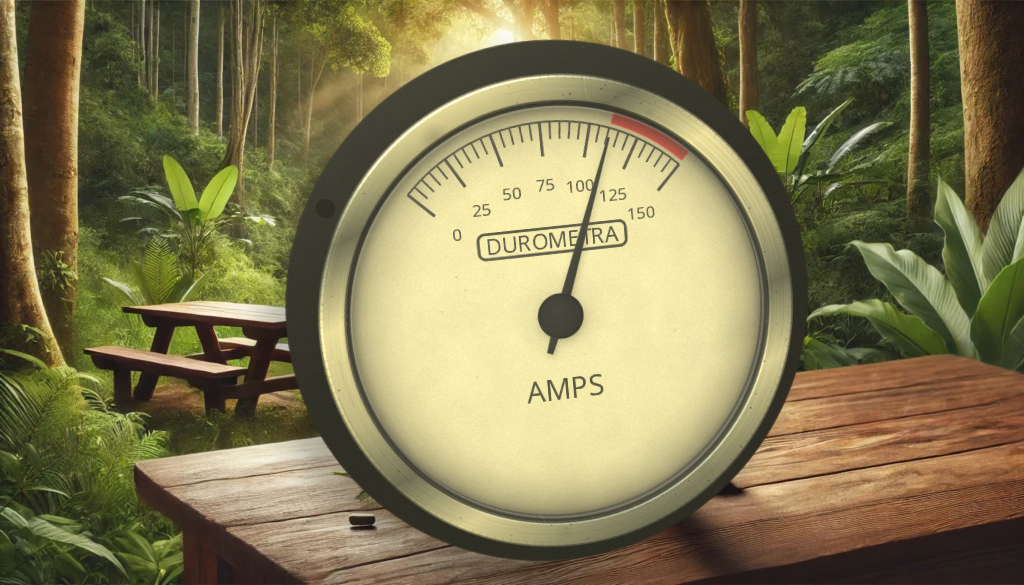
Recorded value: 110; A
